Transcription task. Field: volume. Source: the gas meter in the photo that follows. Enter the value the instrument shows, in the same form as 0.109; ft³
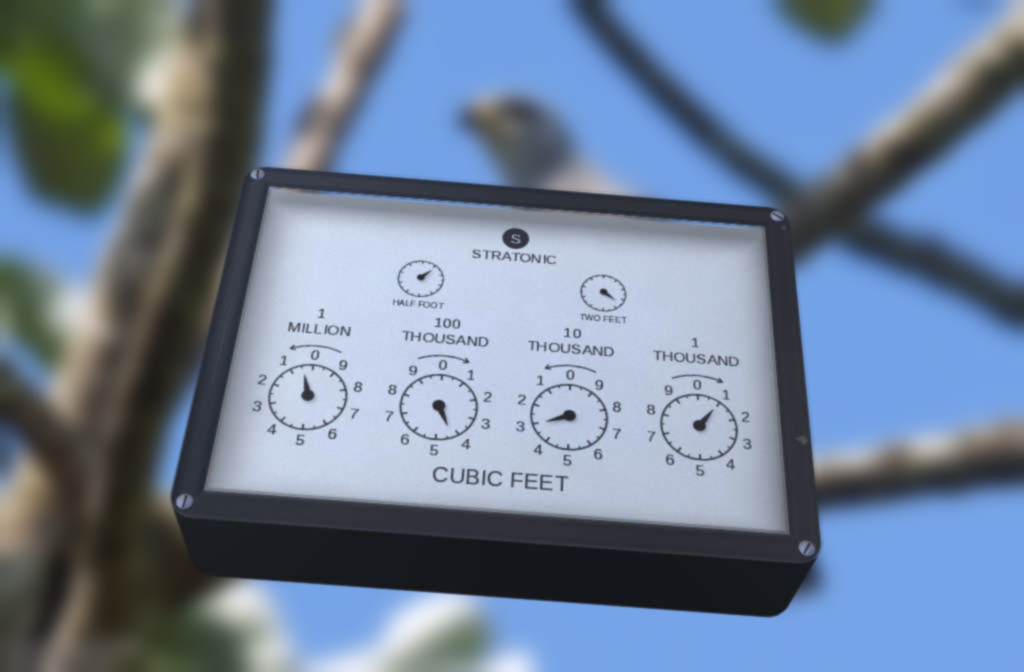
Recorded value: 43100; ft³
